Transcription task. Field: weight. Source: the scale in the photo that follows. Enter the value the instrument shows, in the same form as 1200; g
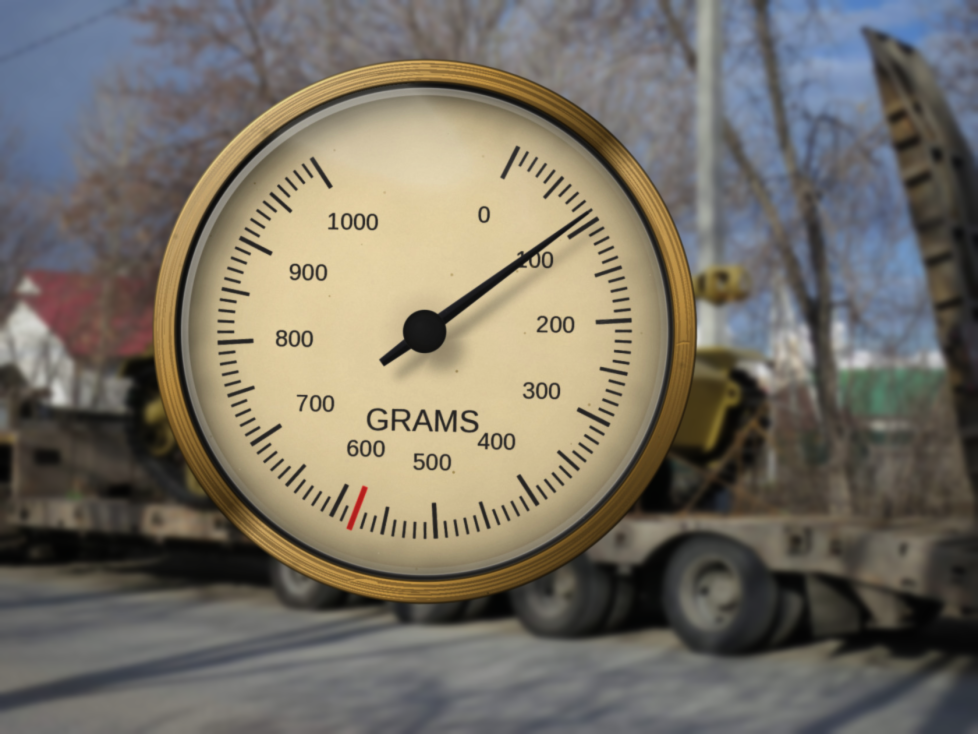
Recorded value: 90; g
